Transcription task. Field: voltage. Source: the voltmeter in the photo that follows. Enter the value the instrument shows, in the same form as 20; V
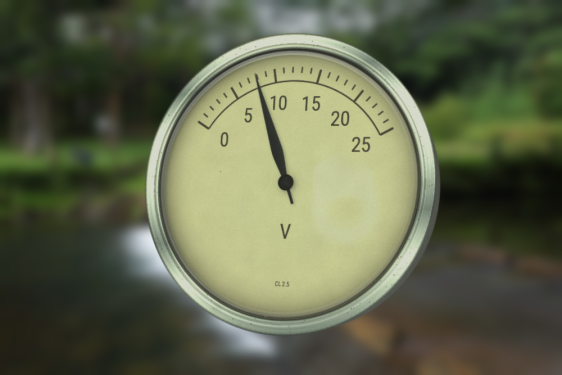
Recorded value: 8; V
